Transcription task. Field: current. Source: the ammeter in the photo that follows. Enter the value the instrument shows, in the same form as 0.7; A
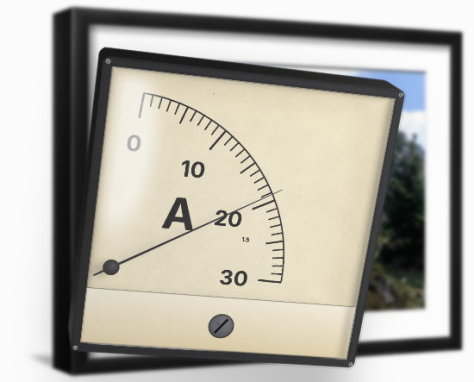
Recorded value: 19; A
